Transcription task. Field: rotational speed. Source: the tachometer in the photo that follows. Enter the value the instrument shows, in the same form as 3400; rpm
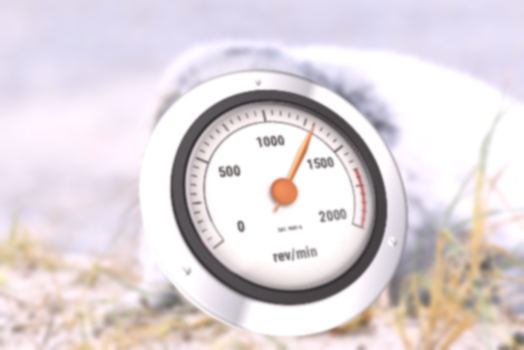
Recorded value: 1300; rpm
